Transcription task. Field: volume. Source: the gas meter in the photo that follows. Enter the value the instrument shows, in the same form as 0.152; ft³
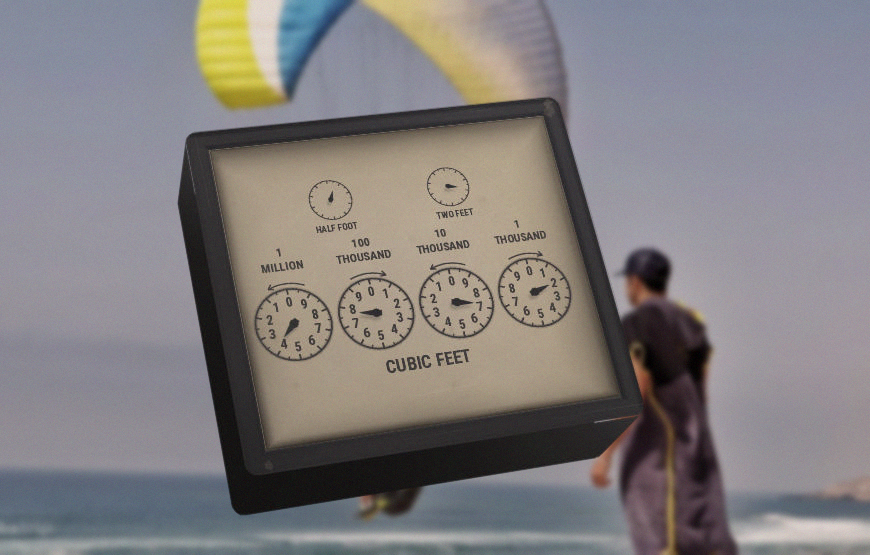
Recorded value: 377200; ft³
